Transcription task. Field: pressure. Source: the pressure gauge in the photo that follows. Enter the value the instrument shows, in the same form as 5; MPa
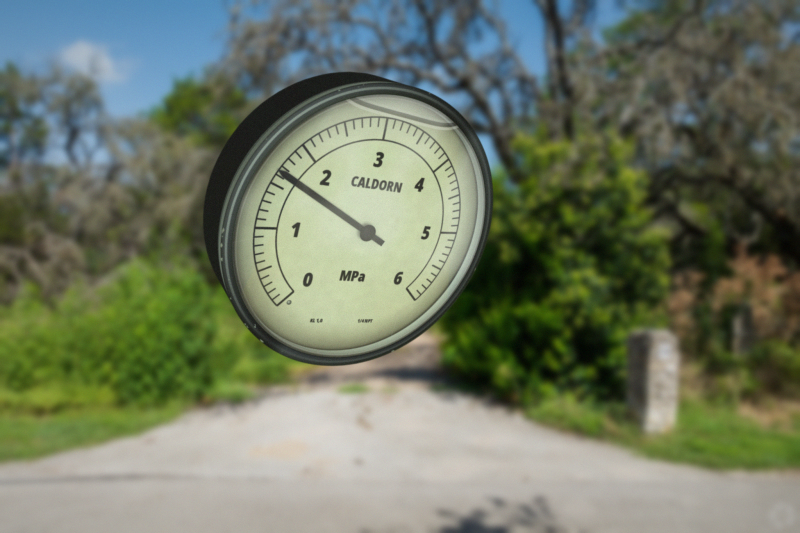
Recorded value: 1.65; MPa
